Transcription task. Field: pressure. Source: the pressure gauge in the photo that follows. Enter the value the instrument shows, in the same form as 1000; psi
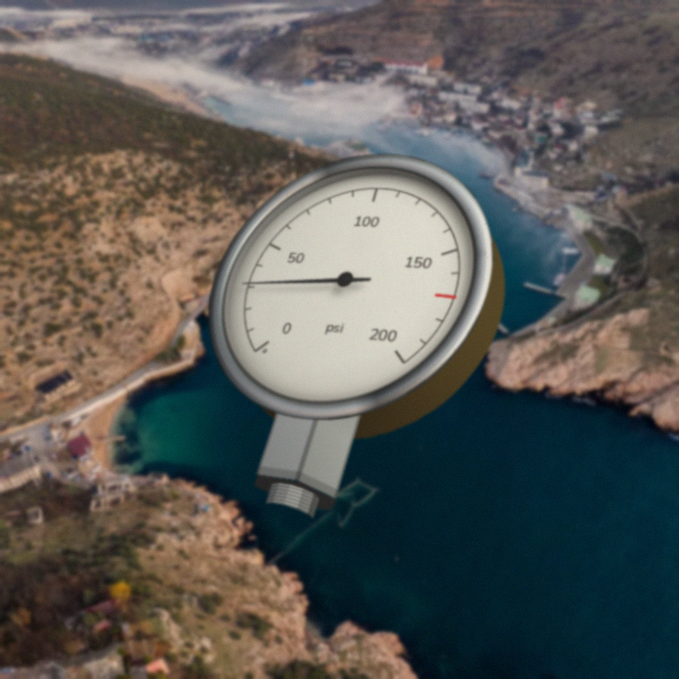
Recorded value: 30; psi
